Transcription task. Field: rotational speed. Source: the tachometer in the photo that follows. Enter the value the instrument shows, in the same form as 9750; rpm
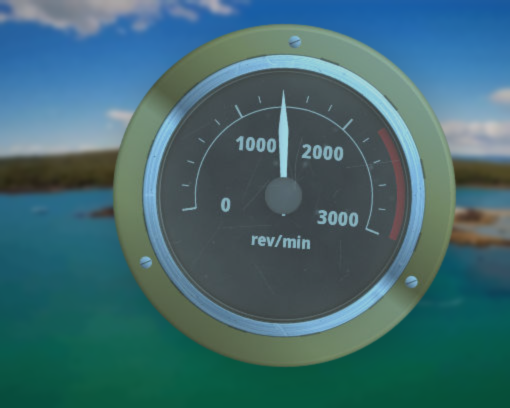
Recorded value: 1400; rpm
